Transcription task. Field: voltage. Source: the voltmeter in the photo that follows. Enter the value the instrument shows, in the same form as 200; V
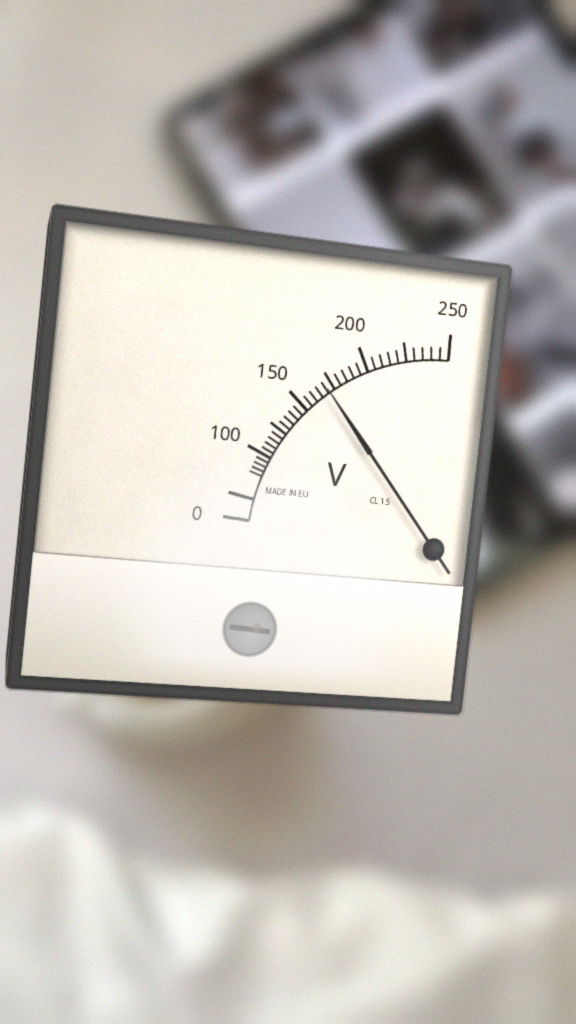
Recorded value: 170; V
